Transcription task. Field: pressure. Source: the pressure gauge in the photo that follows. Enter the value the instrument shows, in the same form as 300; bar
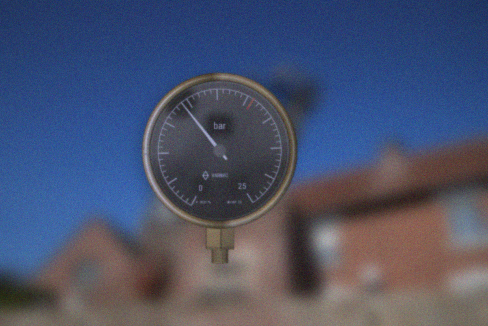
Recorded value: 9.5; bar
